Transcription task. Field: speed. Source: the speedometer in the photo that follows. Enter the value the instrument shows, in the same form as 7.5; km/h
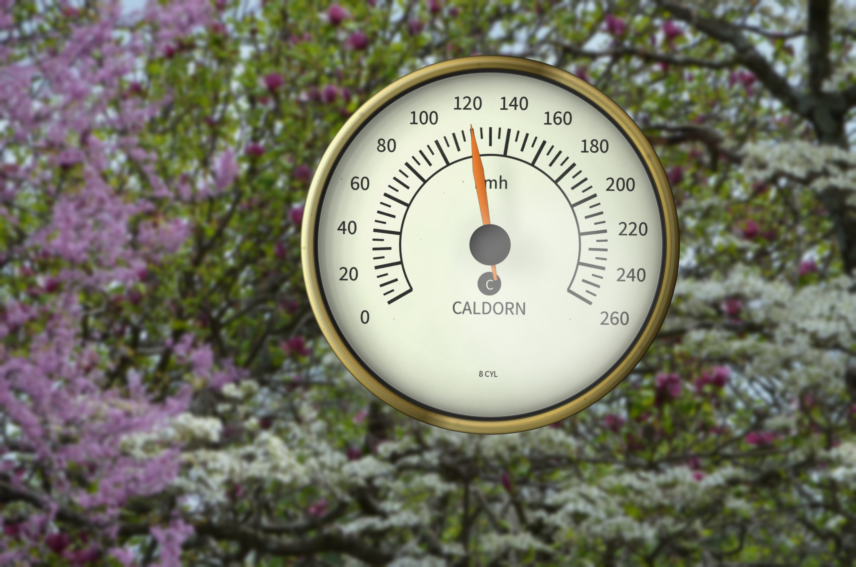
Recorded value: 120; km/h
